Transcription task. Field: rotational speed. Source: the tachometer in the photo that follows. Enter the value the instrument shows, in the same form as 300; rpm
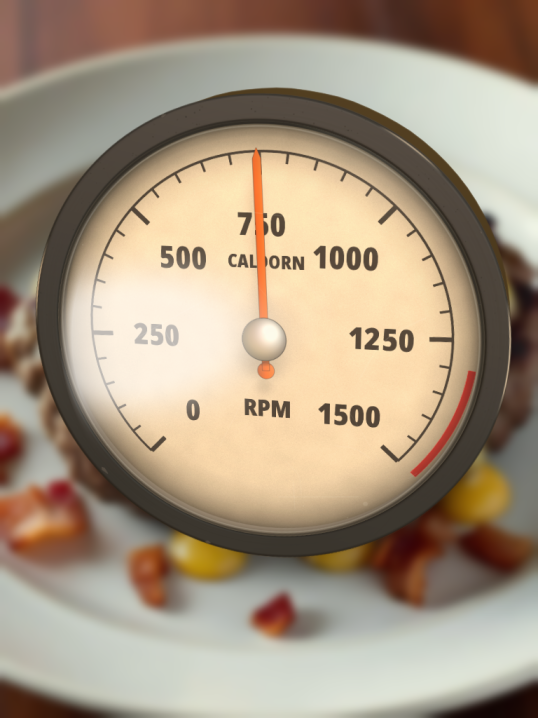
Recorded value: 750; rpm
